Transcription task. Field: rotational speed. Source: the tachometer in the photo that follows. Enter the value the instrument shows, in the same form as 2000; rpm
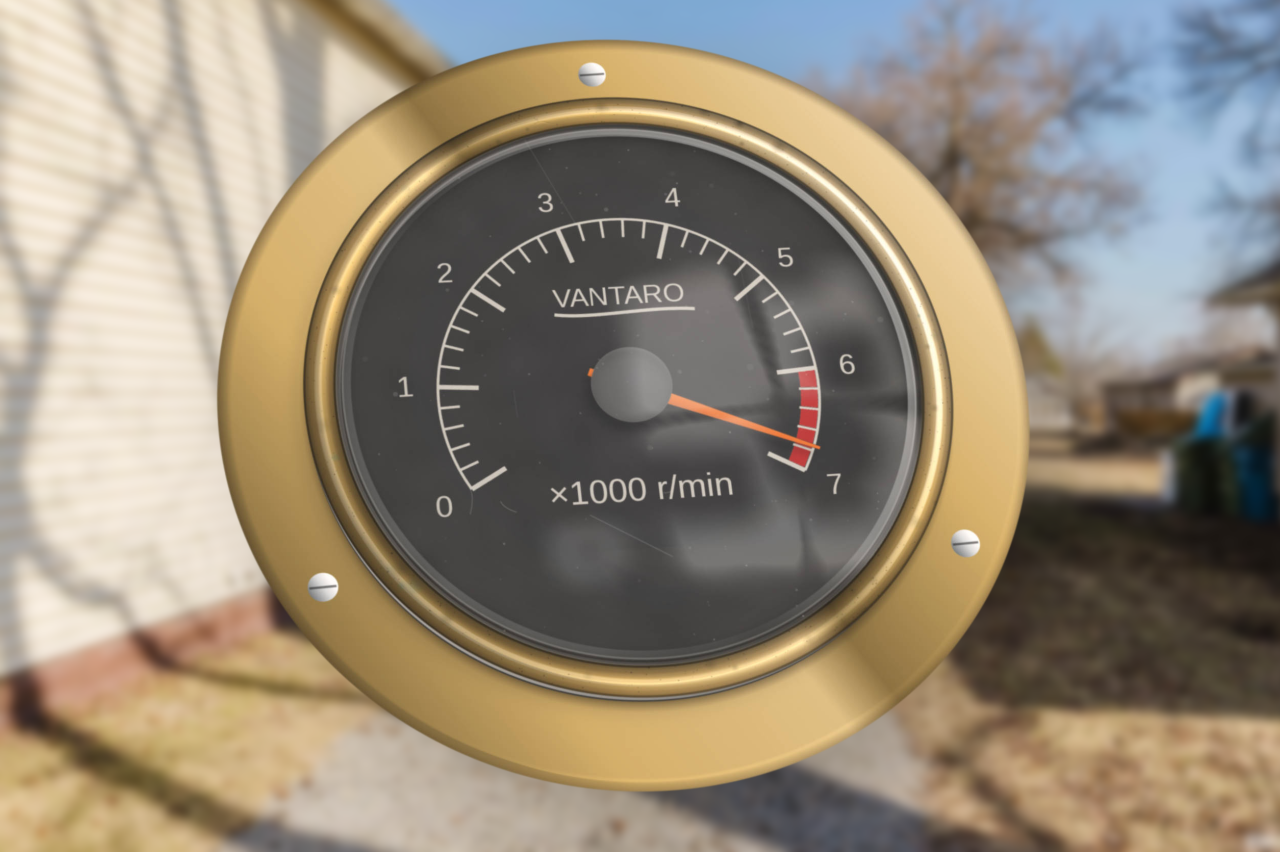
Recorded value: 6800; rpm
